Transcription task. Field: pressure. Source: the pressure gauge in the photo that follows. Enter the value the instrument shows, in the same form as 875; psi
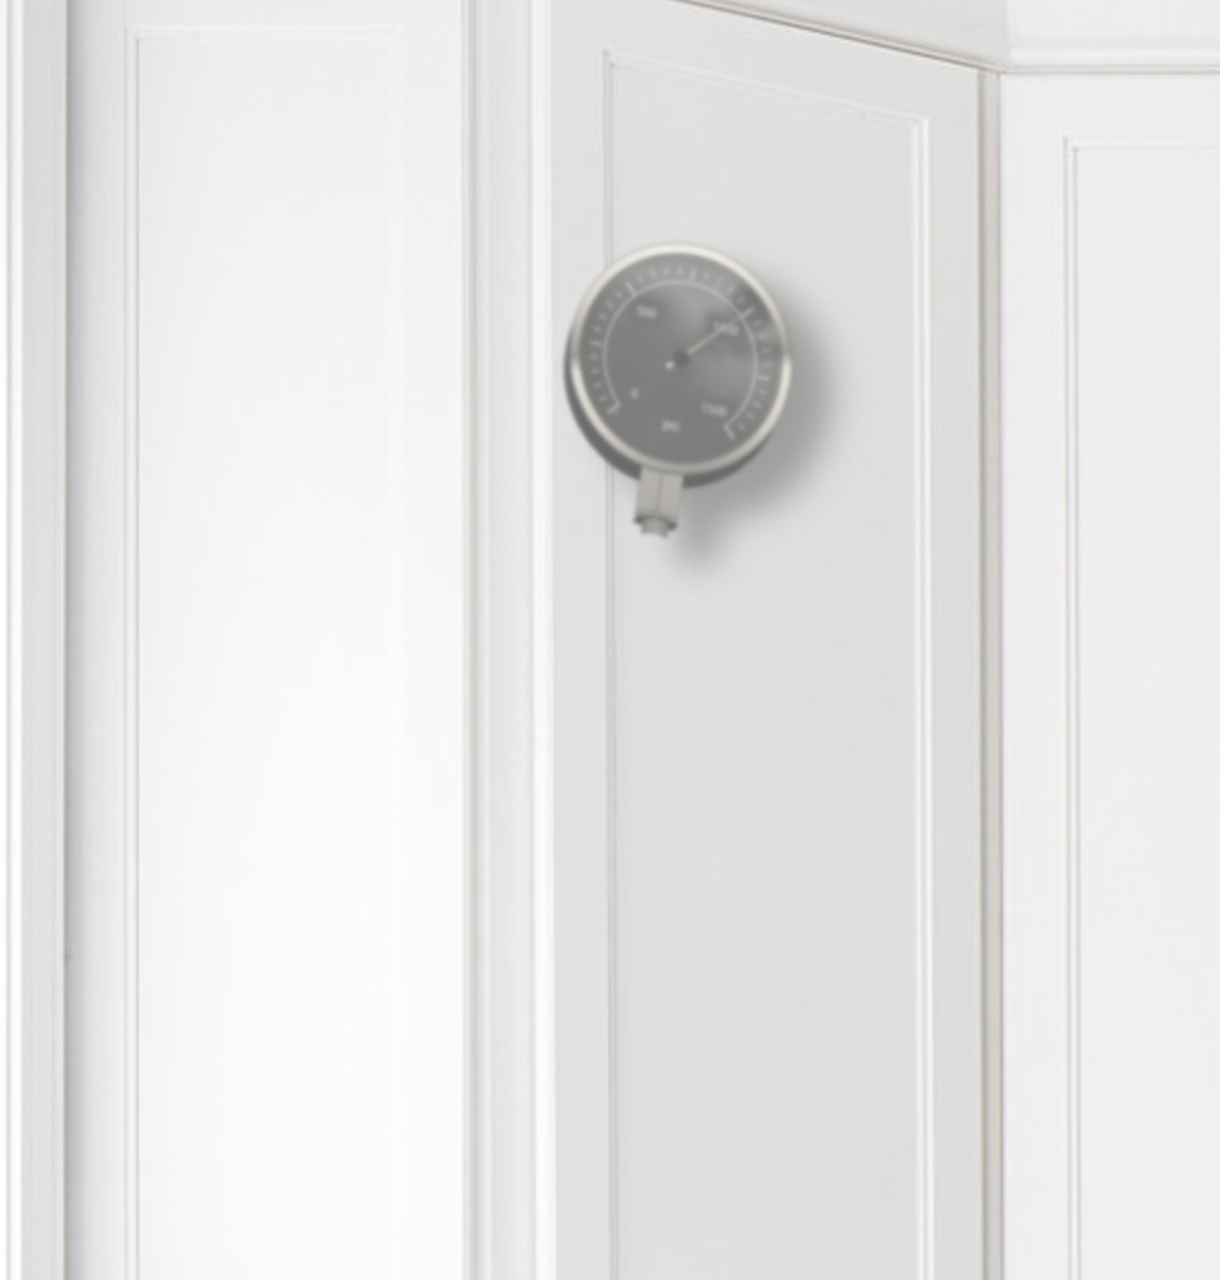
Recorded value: 1000; psi
